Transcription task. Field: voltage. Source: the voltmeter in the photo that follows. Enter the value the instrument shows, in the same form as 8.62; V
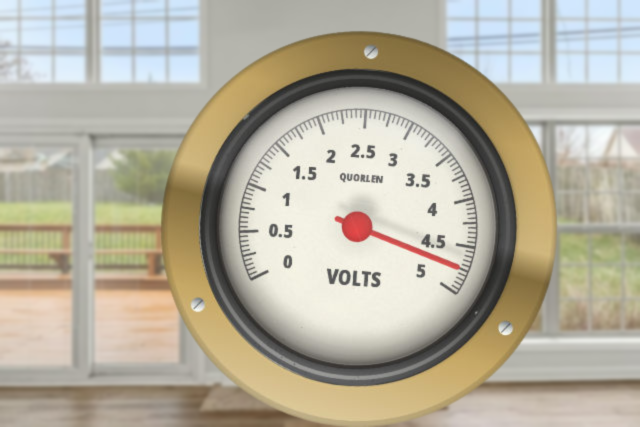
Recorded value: 4.75; V
